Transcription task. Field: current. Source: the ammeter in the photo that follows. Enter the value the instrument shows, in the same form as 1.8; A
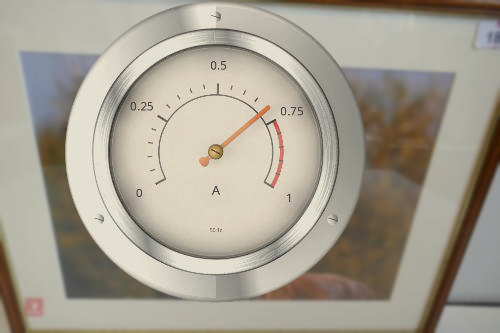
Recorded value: 0.7; A
